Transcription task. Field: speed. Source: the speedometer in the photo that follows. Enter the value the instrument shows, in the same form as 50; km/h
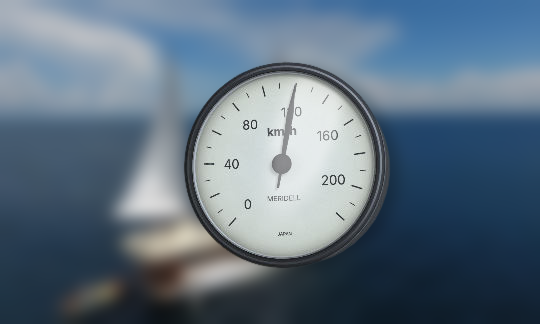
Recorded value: 120; km/h
